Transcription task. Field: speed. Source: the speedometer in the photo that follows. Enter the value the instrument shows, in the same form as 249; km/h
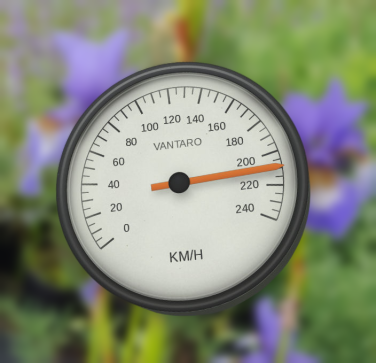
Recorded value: 210; km/h
